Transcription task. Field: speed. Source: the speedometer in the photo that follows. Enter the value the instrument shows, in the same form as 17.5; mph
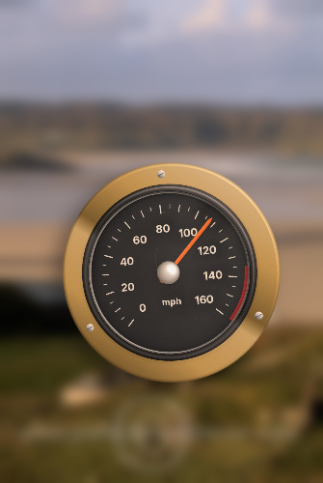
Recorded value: 107.5; mph
